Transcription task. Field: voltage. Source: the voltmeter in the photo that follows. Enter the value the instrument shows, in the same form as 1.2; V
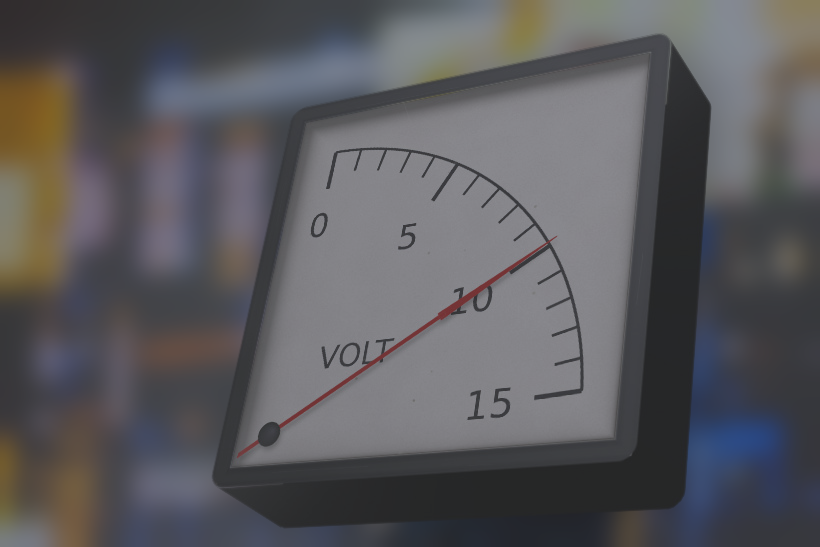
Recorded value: 10; V
